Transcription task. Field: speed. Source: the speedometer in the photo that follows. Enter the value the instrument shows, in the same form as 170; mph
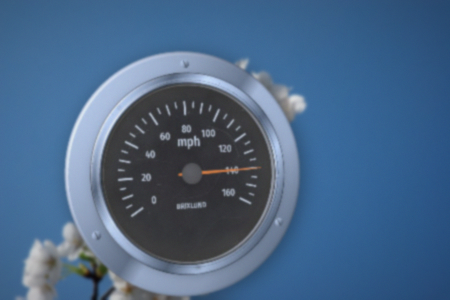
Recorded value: 140; mph
